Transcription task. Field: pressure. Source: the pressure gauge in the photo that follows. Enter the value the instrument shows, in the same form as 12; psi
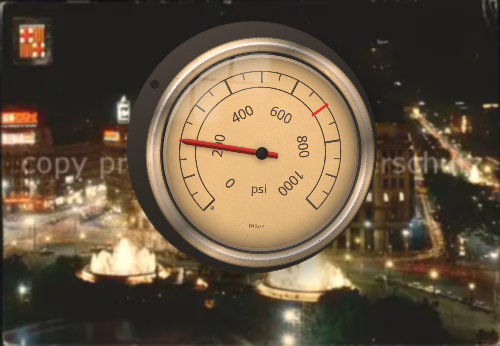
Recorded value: 200; psi
